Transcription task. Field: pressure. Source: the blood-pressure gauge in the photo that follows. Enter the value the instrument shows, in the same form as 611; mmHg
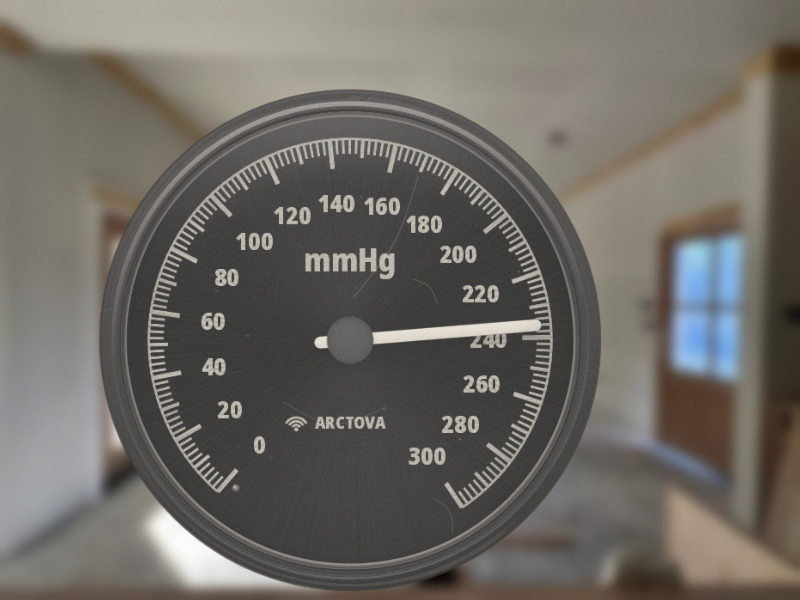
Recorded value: 236; mmHg
